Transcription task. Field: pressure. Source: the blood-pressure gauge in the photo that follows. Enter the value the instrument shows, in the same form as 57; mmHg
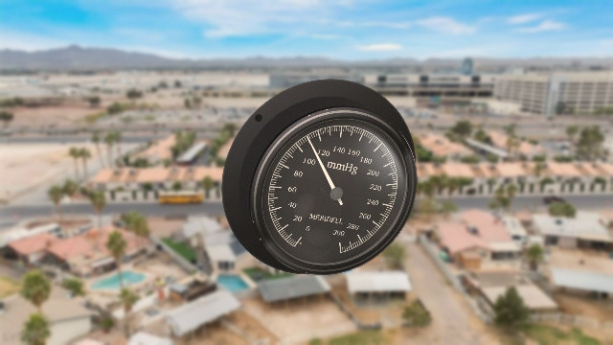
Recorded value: 110; mmHg
